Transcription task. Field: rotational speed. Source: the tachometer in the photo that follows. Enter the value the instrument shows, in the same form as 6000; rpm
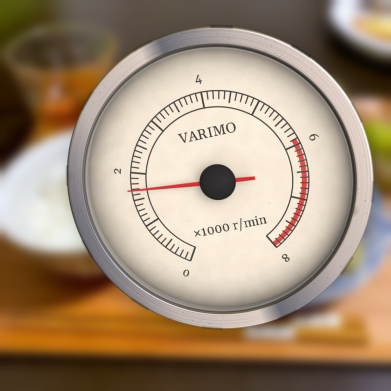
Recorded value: 1700; rpm
